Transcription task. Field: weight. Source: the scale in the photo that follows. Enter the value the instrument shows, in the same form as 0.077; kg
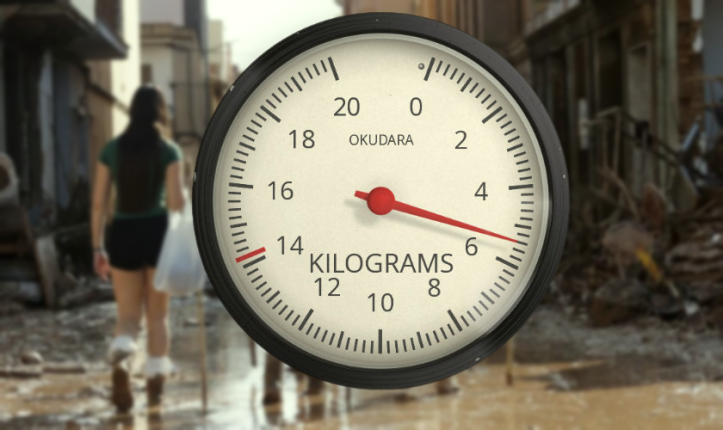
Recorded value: 5.4; kg
